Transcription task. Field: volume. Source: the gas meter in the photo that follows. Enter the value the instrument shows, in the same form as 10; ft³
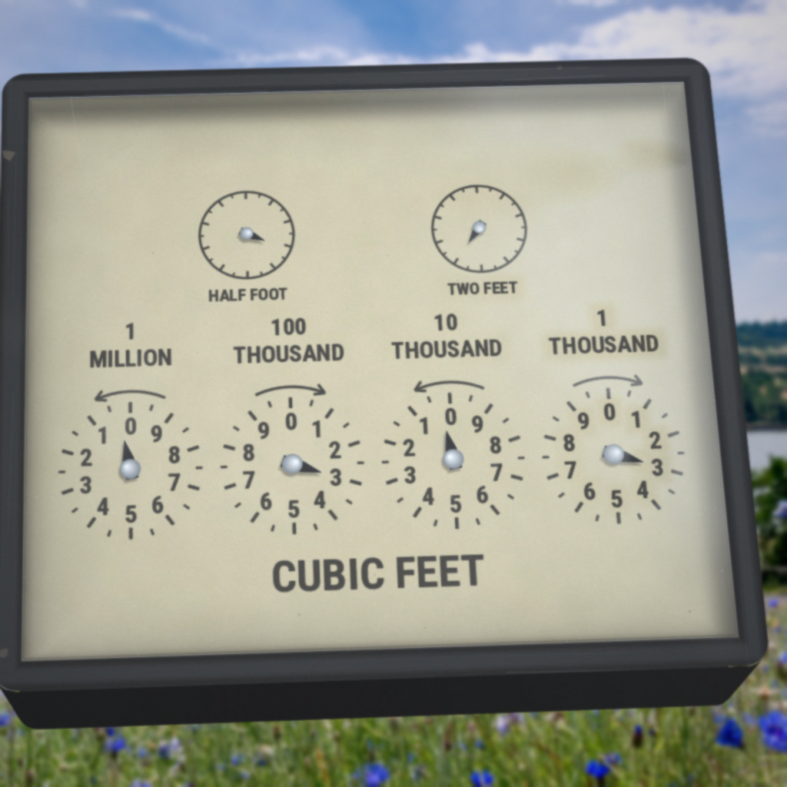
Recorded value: 30300; ft³
